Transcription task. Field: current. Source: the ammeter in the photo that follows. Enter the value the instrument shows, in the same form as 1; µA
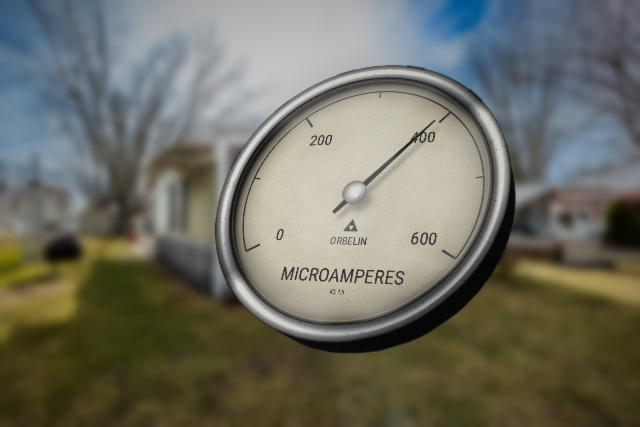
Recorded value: 400; µA
